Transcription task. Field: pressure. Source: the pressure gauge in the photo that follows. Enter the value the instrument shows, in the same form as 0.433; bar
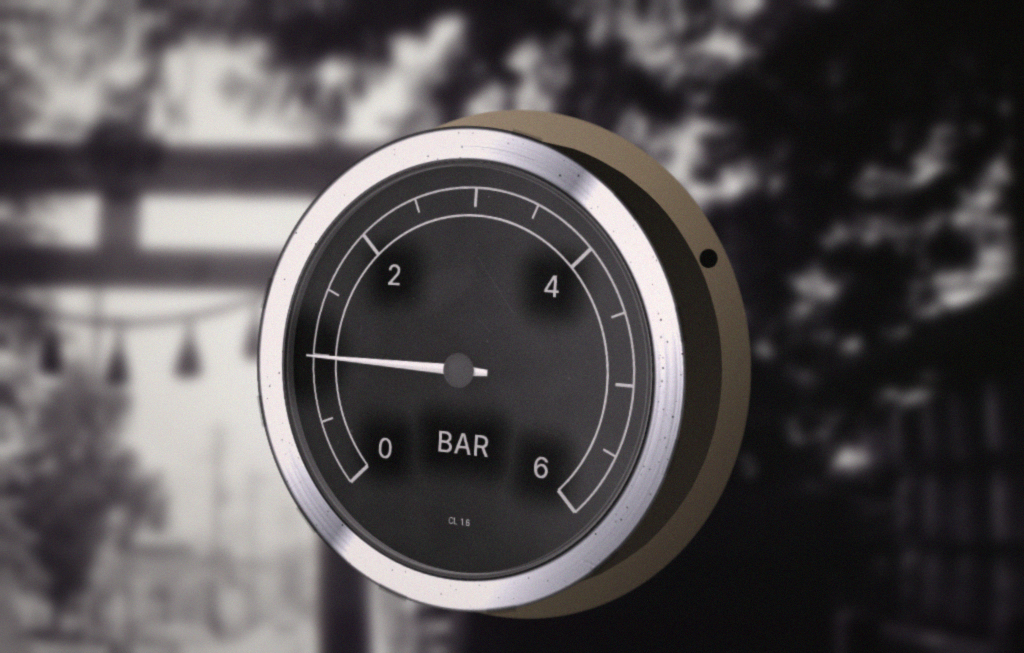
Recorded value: 1; bar
